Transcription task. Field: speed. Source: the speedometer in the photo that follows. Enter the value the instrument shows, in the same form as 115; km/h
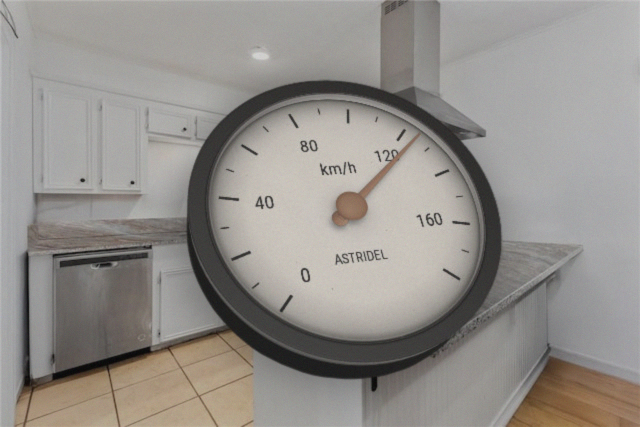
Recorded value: 125; km/h
